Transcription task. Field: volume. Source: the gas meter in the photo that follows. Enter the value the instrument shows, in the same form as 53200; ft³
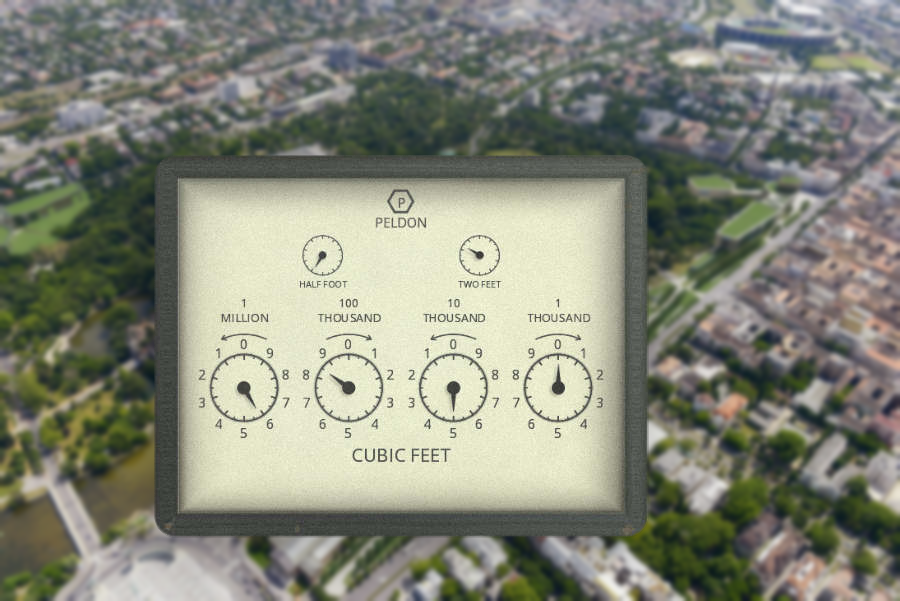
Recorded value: 585000; ft³
